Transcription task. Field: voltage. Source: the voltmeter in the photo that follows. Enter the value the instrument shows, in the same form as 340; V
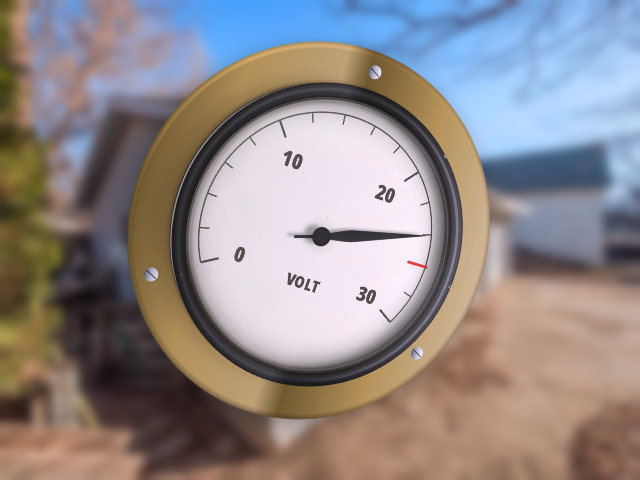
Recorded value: 24; V
